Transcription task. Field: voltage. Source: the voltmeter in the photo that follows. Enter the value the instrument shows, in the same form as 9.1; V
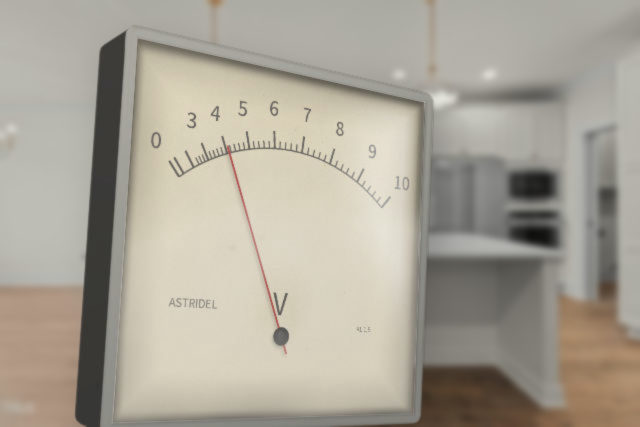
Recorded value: 4; V
